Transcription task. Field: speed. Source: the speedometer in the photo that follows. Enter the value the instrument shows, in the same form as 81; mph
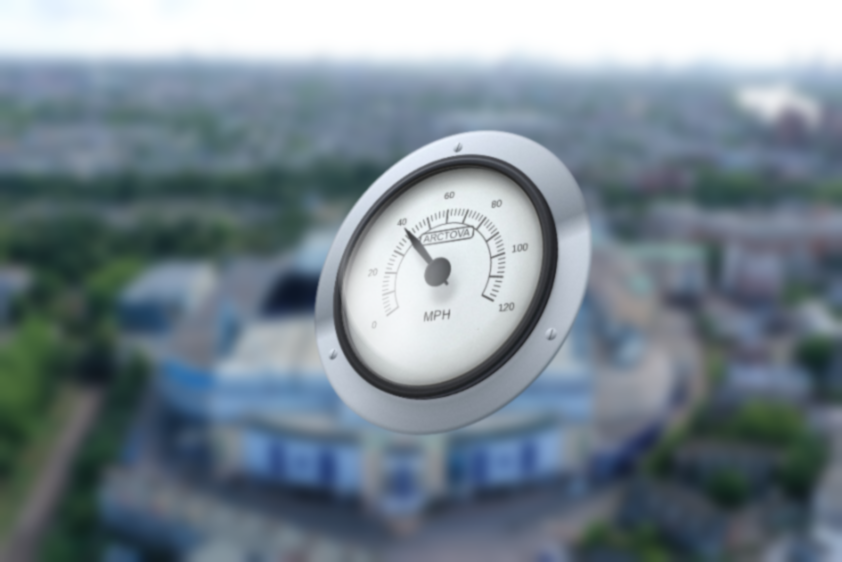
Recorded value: 40; mph
